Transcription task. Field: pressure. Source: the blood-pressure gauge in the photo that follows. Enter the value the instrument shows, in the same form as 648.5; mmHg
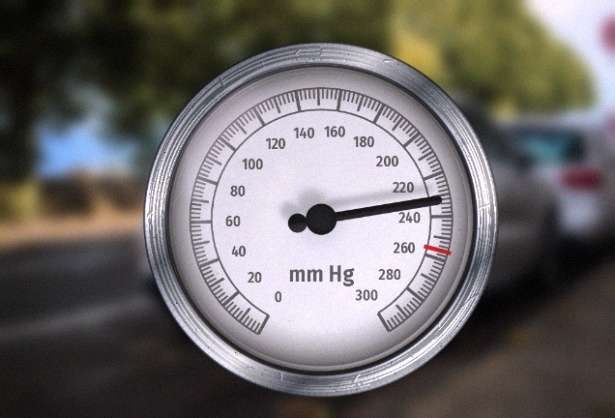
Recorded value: 232; mmHg
